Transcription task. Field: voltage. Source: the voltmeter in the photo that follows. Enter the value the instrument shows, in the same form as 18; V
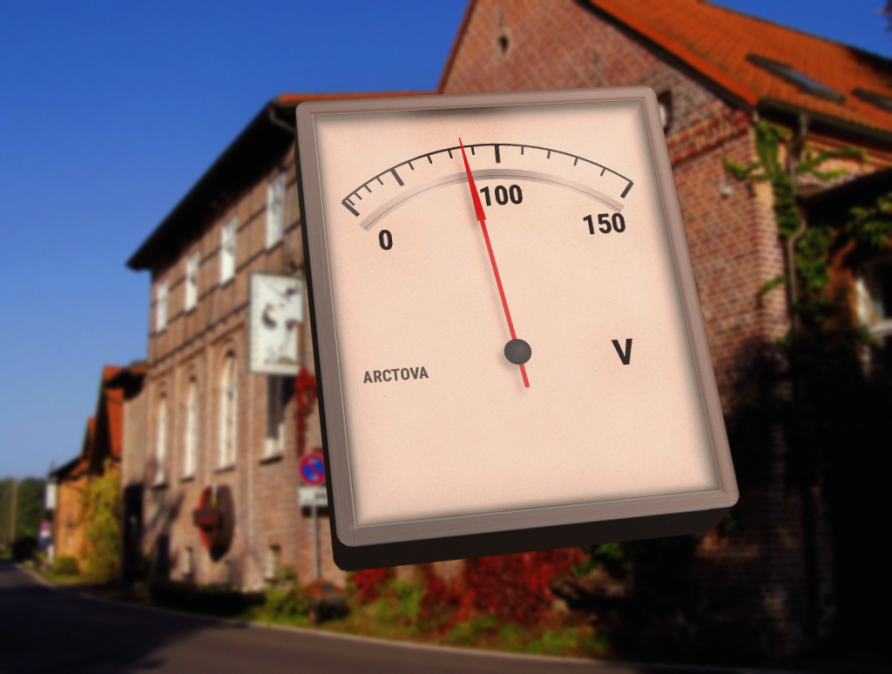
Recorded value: 85; V
